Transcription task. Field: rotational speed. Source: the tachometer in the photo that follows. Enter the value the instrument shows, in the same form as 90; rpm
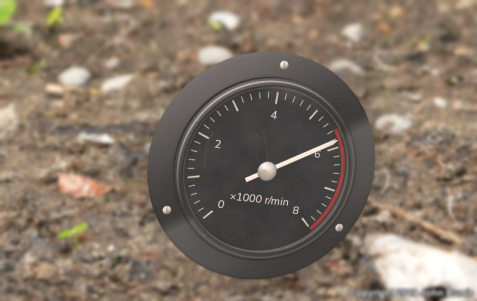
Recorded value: 5800; rpm
